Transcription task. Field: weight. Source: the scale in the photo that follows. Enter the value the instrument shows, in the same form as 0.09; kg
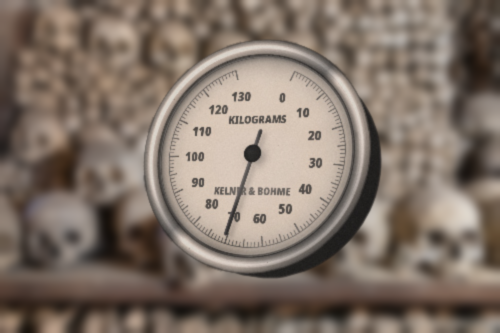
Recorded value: 70; kg
